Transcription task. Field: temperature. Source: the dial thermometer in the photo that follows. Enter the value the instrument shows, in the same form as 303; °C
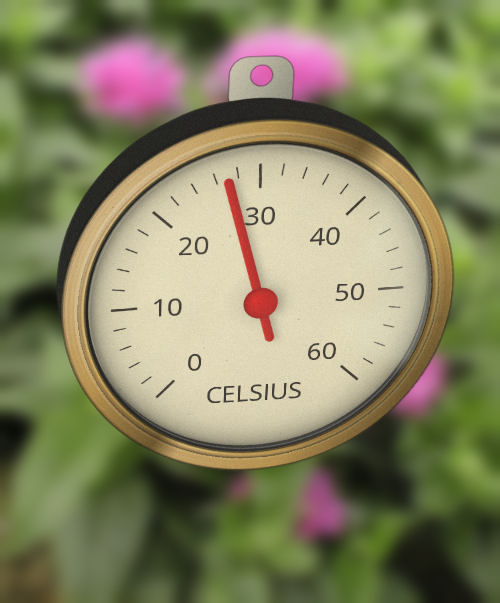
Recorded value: 27; °C
